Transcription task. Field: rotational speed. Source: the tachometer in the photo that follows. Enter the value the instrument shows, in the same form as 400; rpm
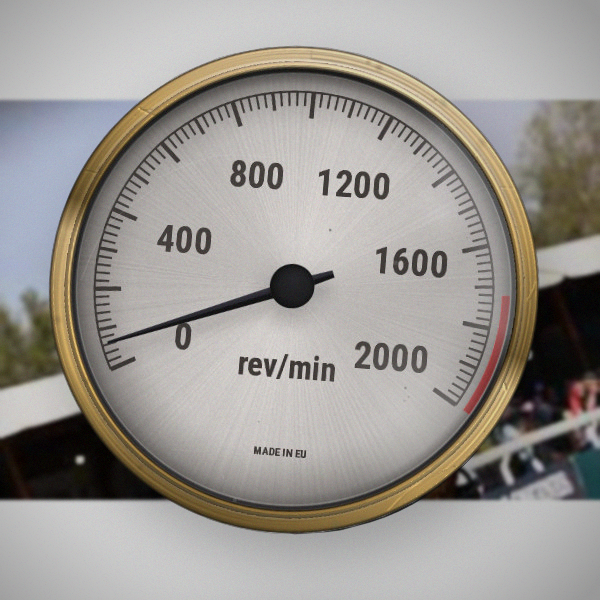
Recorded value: 60; rpm
